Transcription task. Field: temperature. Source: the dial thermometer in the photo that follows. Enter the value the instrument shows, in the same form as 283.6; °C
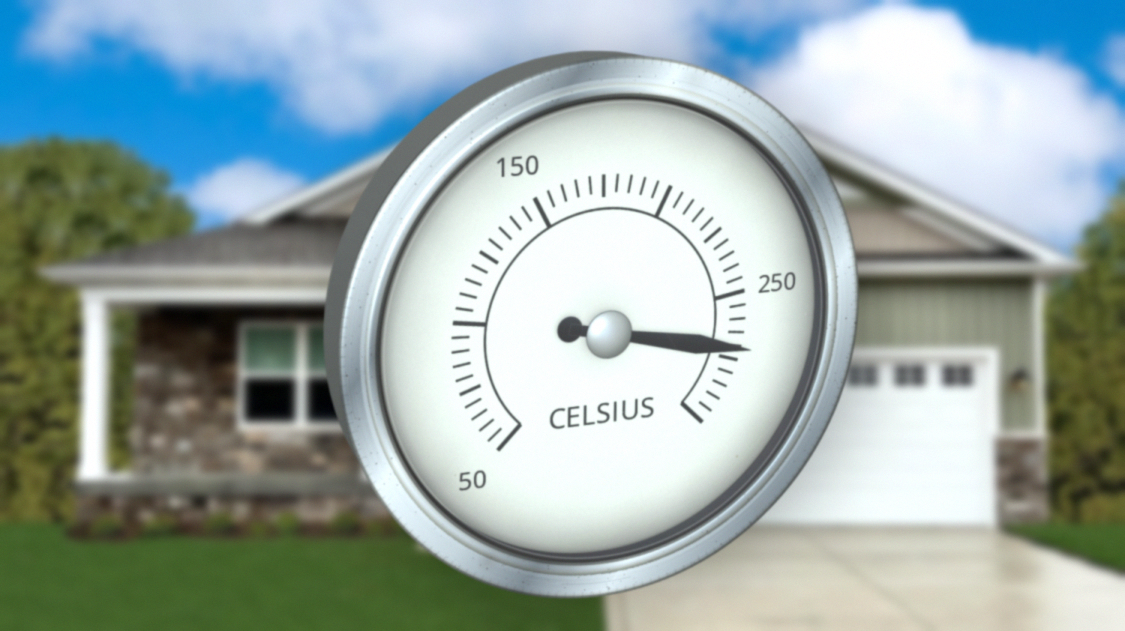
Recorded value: 270; °C
